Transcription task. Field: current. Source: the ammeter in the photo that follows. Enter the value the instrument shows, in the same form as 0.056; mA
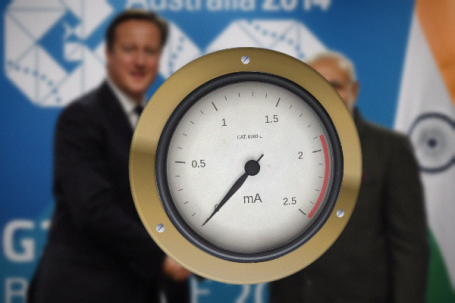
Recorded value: 0; mA
